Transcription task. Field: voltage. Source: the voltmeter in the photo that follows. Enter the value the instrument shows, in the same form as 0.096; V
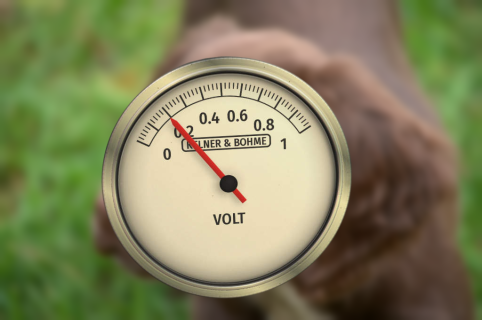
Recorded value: 0.2; V
